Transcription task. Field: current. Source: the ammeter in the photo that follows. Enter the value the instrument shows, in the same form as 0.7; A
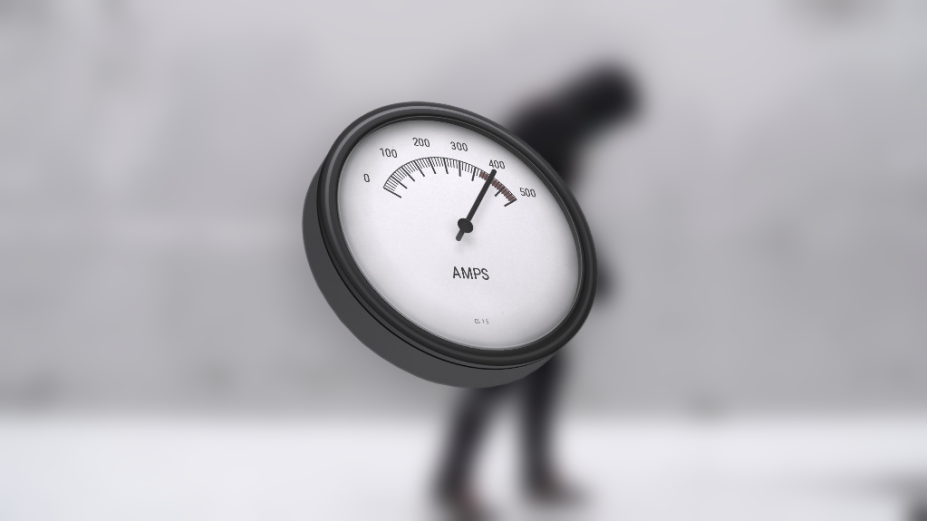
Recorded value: 400; A
